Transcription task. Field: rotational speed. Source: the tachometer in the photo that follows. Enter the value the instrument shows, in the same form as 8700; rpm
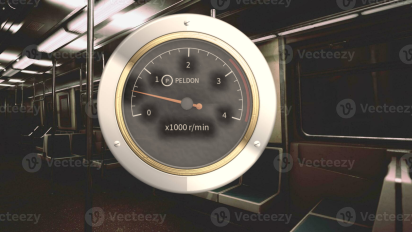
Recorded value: 500; rpm
